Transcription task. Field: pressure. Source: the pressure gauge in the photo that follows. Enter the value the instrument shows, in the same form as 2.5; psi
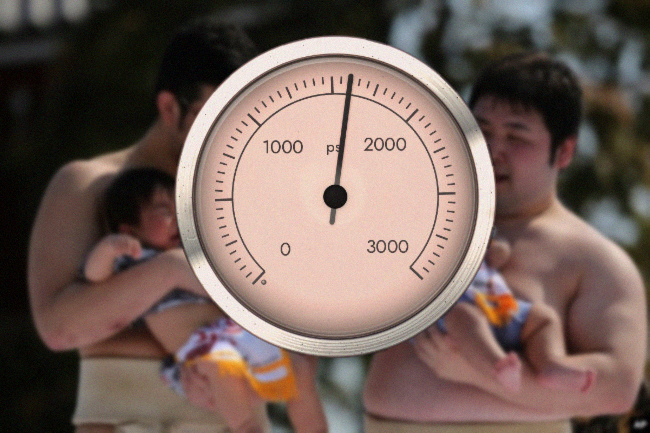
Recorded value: 1600; psi
